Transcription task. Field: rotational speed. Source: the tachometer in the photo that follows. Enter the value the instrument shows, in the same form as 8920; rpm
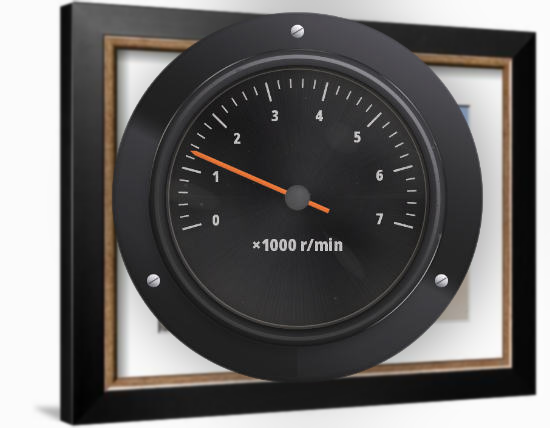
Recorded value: 1300; rpm
